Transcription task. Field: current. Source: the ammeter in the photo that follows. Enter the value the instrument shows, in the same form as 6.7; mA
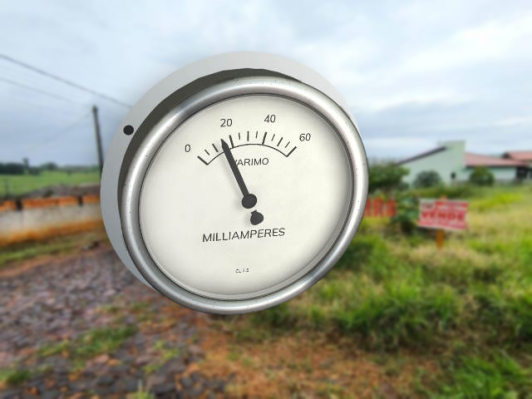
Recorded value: 15; mA
